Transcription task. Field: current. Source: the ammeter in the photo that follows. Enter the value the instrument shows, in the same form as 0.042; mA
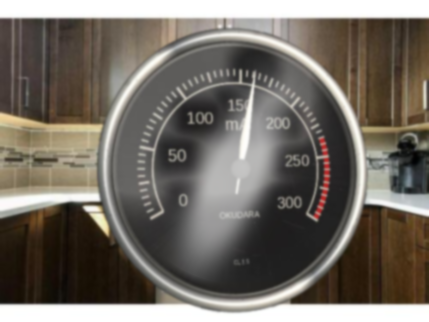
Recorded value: 160; mA
